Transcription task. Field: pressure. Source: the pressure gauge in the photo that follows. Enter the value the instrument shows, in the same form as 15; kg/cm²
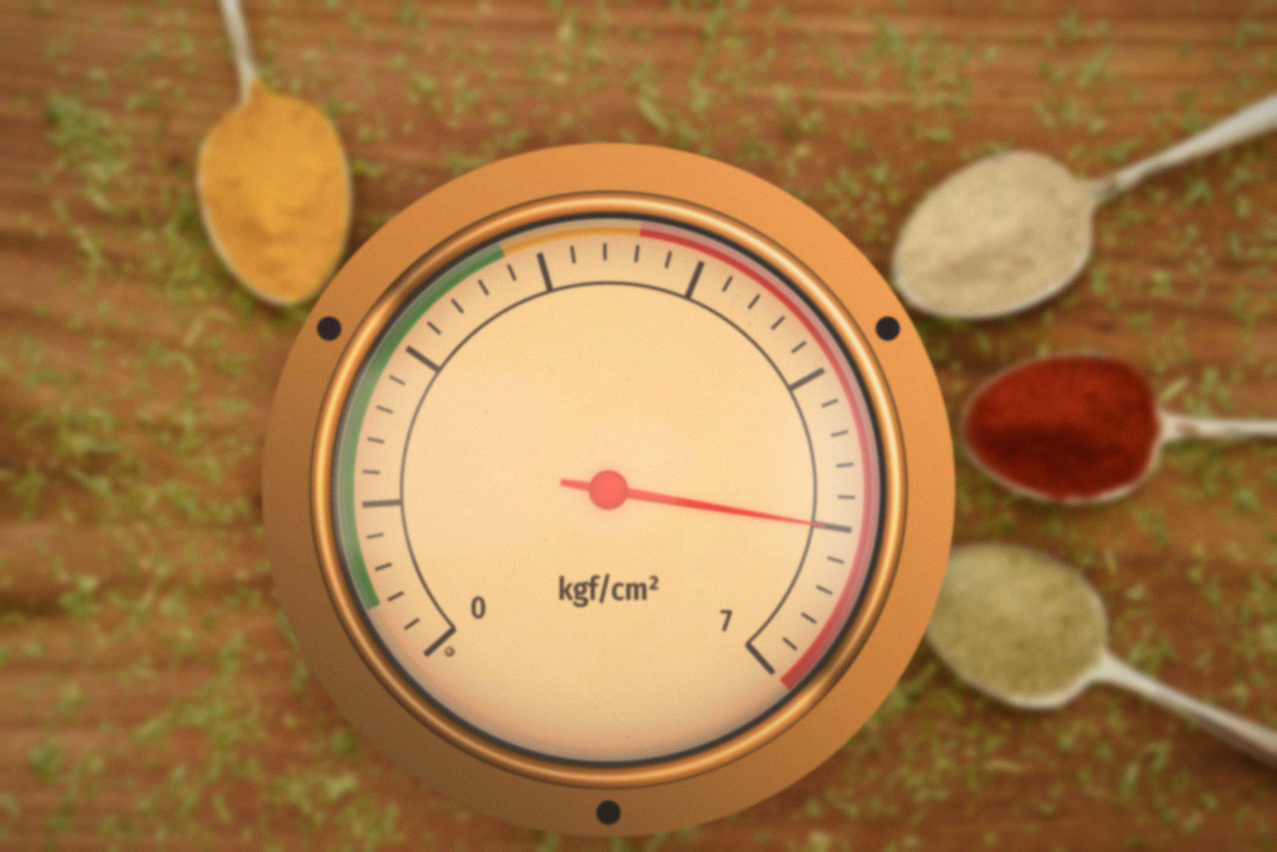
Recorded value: 6; kg/cm²
